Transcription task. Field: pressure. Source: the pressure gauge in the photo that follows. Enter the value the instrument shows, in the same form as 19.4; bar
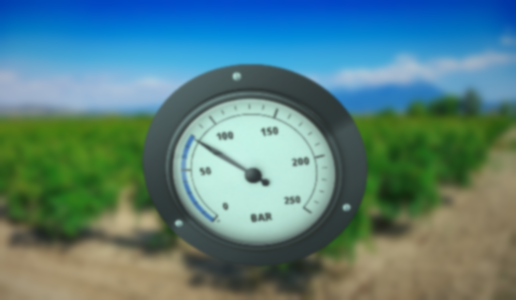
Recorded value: 80; bar
